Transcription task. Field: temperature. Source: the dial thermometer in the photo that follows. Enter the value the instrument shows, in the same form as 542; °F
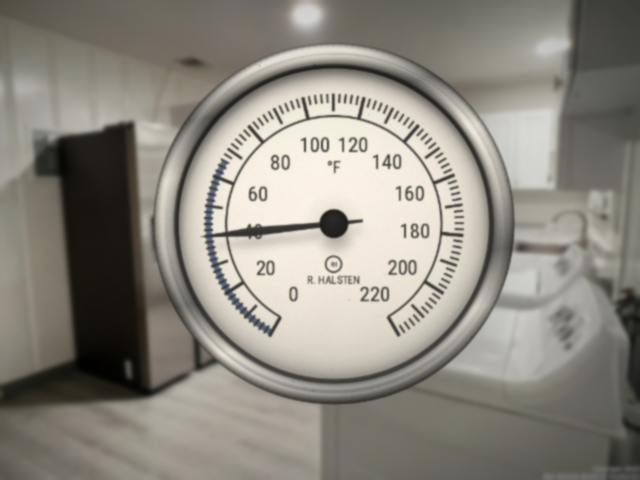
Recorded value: 40; °F
